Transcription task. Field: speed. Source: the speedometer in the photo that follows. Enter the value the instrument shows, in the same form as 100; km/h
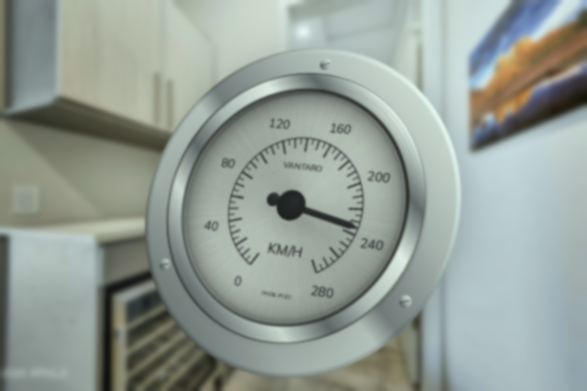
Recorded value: 235; km/h
